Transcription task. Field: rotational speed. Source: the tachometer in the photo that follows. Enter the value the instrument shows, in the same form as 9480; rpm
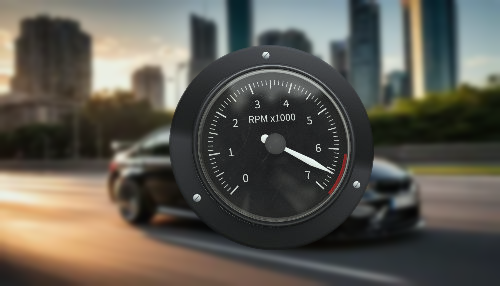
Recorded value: 6600; rpm
